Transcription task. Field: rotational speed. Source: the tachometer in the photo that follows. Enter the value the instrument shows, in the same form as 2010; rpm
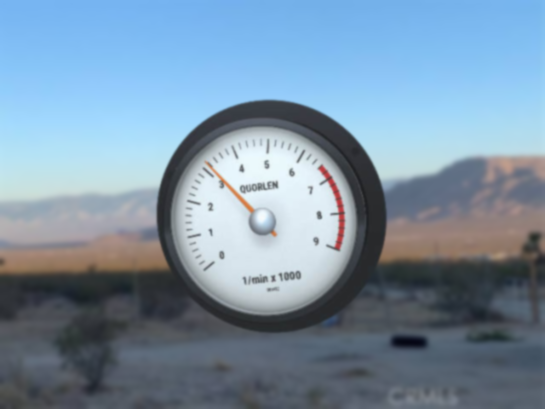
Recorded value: 3200; rpm
